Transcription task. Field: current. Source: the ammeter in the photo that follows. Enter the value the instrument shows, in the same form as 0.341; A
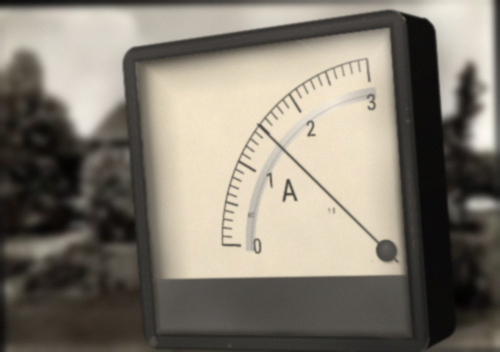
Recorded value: 1.5; A
